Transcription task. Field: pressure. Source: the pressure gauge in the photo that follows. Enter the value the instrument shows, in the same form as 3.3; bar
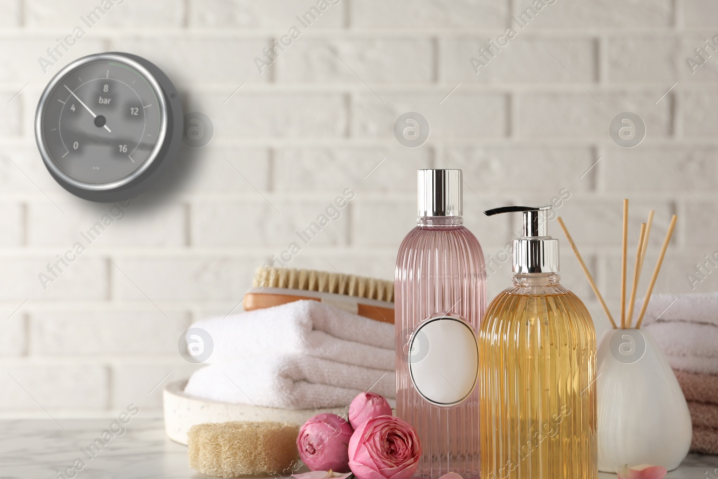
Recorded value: 5; bar
